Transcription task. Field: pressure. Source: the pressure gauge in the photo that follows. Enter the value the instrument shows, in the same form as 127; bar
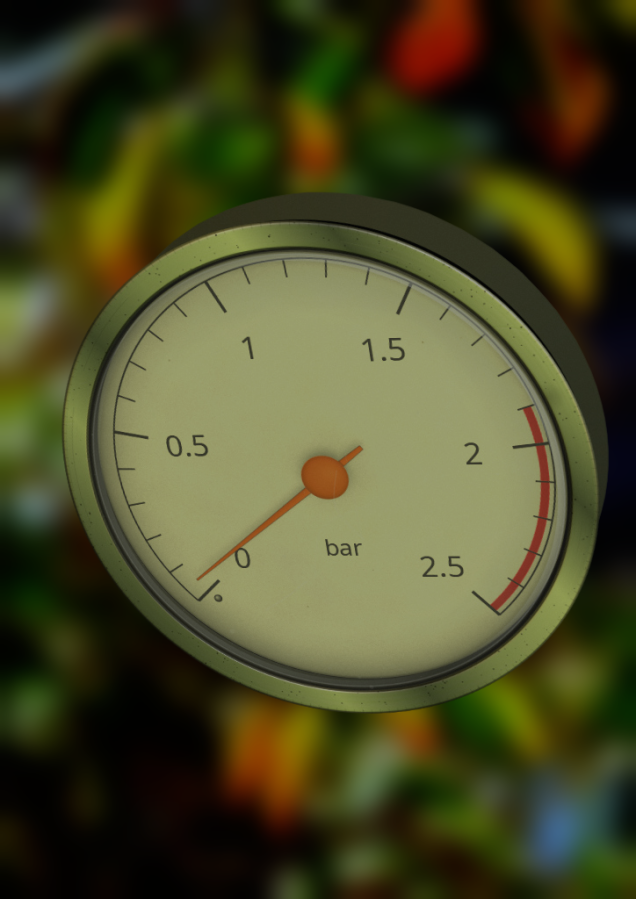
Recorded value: 0.05; bar
